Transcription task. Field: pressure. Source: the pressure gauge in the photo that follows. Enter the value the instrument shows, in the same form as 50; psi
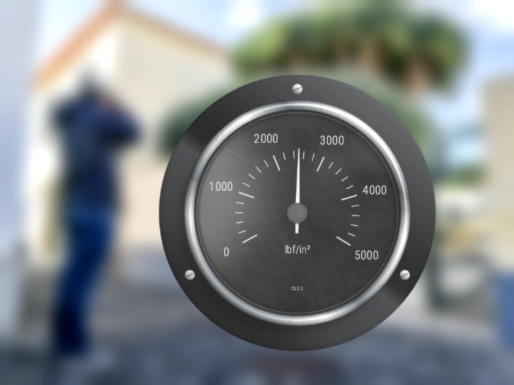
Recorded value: 2500; psi
